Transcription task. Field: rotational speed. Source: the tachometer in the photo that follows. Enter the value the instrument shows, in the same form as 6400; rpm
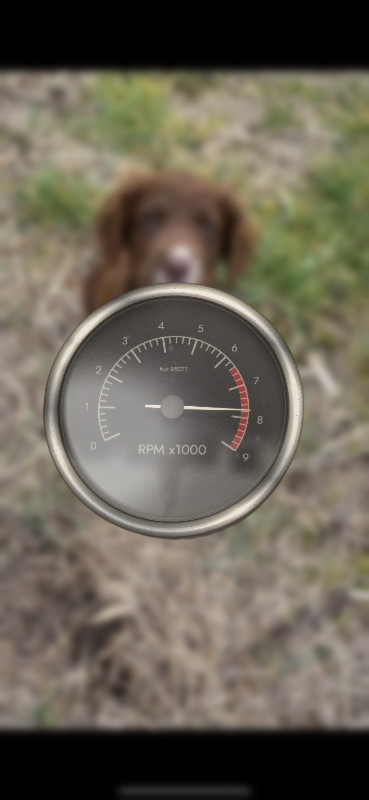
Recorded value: 7800; rpm
